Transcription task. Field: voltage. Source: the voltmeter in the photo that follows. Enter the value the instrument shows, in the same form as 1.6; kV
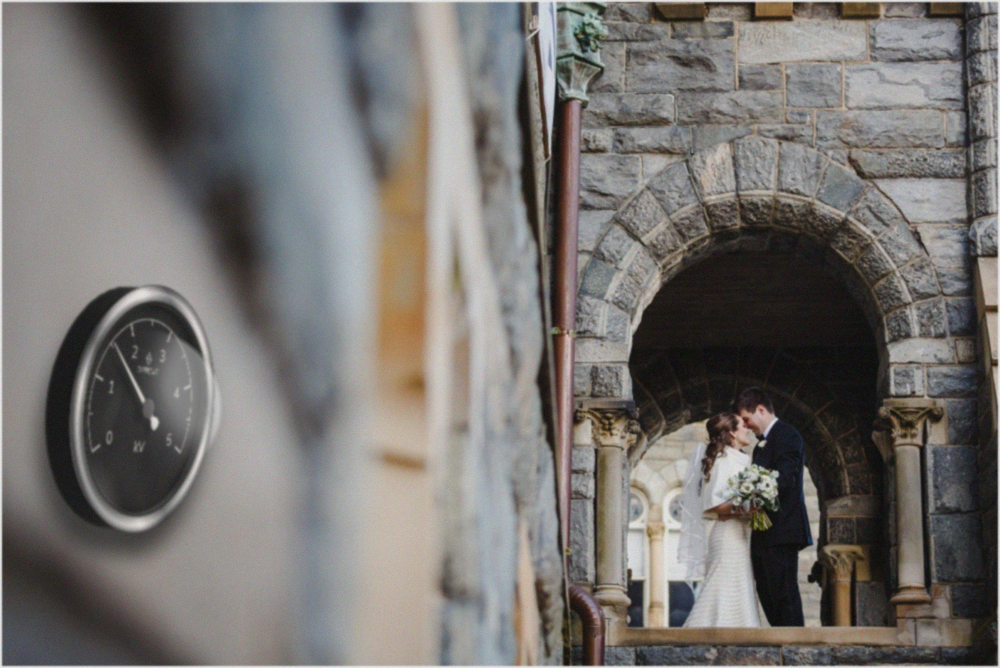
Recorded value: 1.5; kV
